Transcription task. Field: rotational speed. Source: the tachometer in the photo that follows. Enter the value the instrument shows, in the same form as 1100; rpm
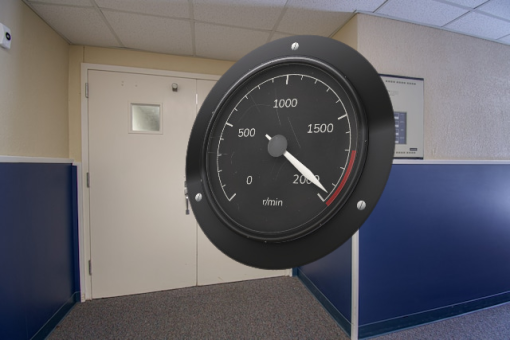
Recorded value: 1950; rpm
